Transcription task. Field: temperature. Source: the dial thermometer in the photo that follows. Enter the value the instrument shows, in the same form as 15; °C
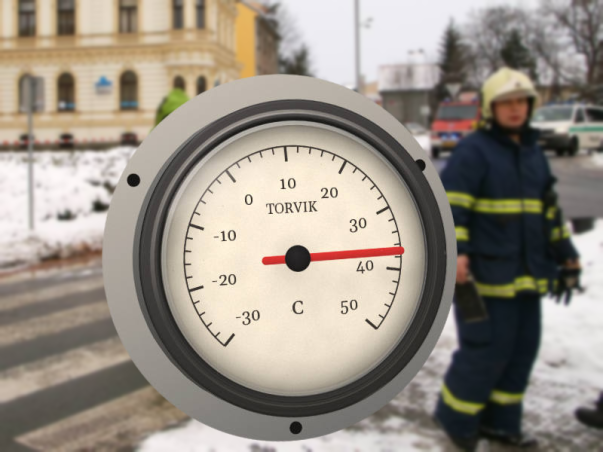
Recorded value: 37; °C
